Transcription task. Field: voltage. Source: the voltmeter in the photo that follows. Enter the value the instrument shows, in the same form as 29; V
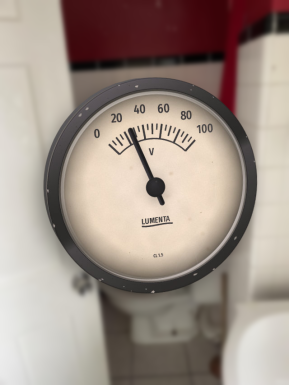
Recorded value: 25; V
